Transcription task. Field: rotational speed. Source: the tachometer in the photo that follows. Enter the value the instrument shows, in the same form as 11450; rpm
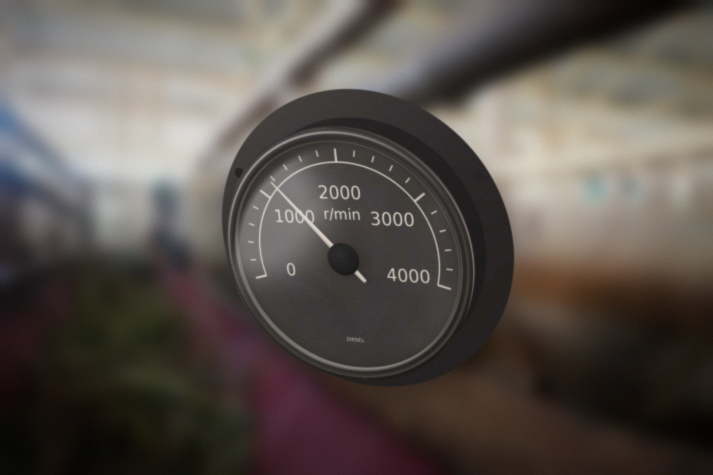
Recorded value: 1200; rpm
